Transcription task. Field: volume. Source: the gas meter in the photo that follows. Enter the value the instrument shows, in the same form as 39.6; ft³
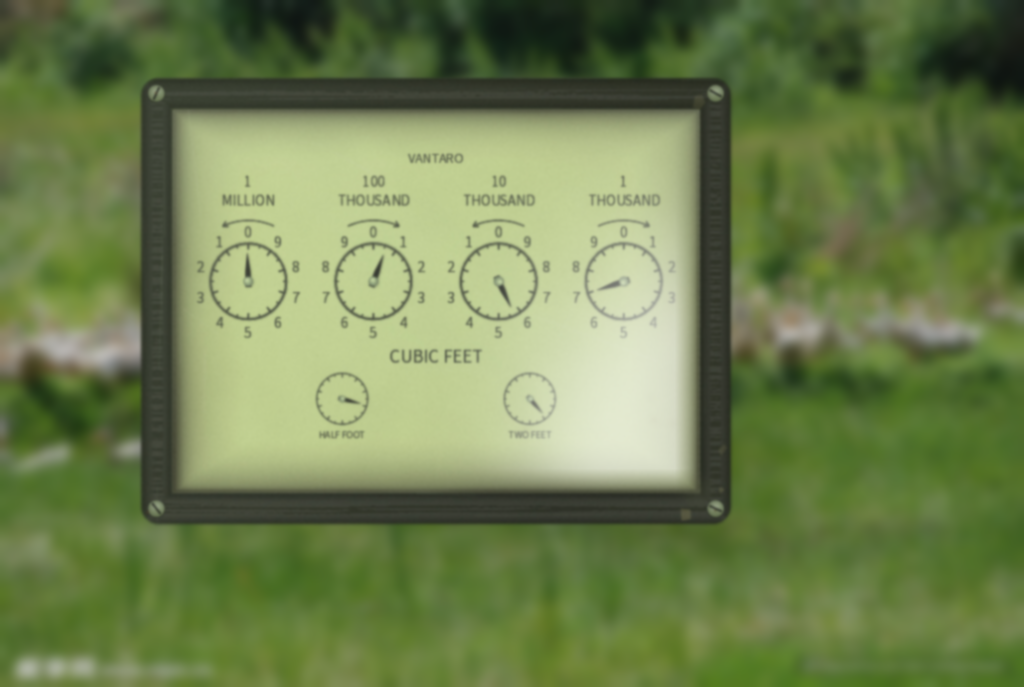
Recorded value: 5700; ft³
